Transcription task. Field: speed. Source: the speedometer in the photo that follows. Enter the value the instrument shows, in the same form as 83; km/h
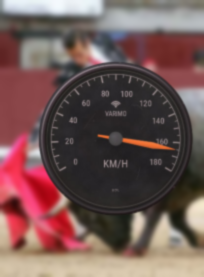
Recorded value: 165; km/h
